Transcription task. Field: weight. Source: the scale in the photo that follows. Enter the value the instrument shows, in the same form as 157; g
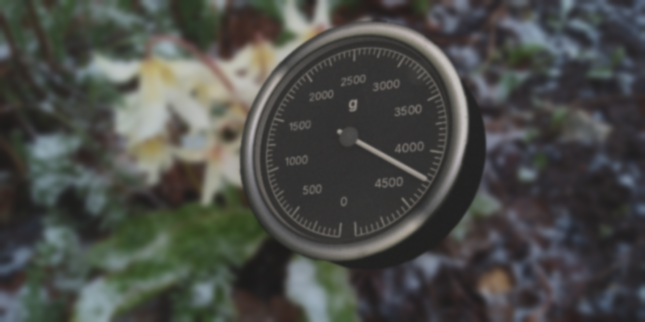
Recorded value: 4250; g
